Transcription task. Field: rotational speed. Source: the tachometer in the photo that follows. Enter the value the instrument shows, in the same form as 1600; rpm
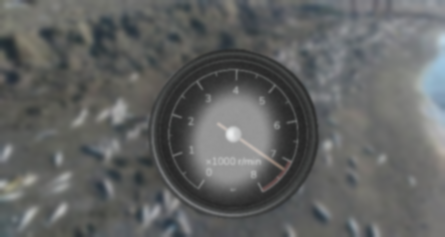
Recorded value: 7250; rpm
